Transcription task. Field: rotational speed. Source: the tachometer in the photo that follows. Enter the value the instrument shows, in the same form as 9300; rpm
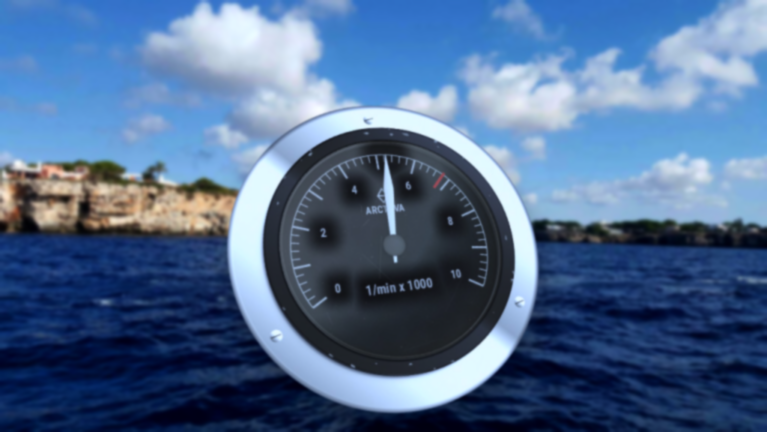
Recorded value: 5200; rpm
